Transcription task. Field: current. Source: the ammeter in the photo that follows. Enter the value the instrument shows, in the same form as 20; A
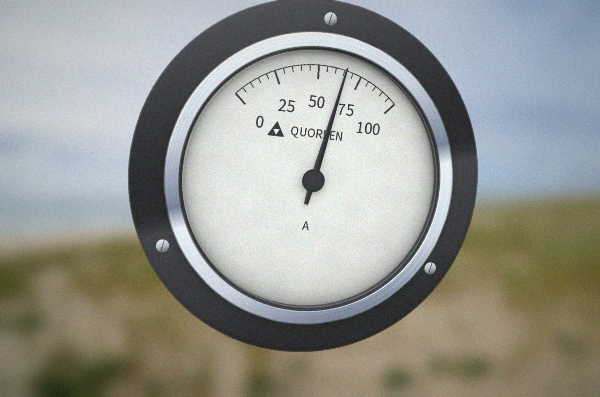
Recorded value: 65; A
